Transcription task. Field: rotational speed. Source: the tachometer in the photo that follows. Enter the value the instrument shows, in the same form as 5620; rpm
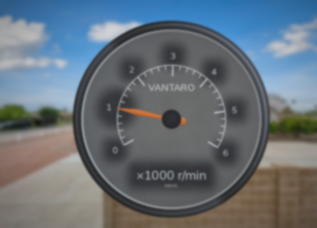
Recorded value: 1000; rpm
